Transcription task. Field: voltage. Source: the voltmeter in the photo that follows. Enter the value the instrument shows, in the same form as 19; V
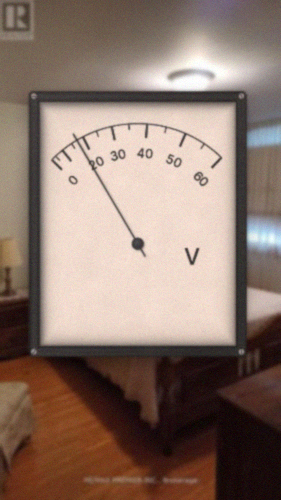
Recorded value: 17.5; V
